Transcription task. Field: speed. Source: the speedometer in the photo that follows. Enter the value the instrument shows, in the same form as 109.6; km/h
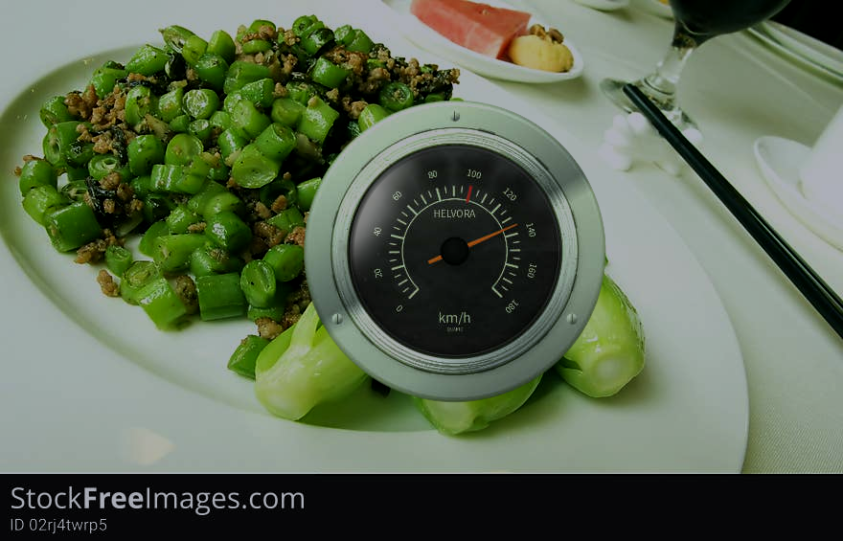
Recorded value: 135; km/h
